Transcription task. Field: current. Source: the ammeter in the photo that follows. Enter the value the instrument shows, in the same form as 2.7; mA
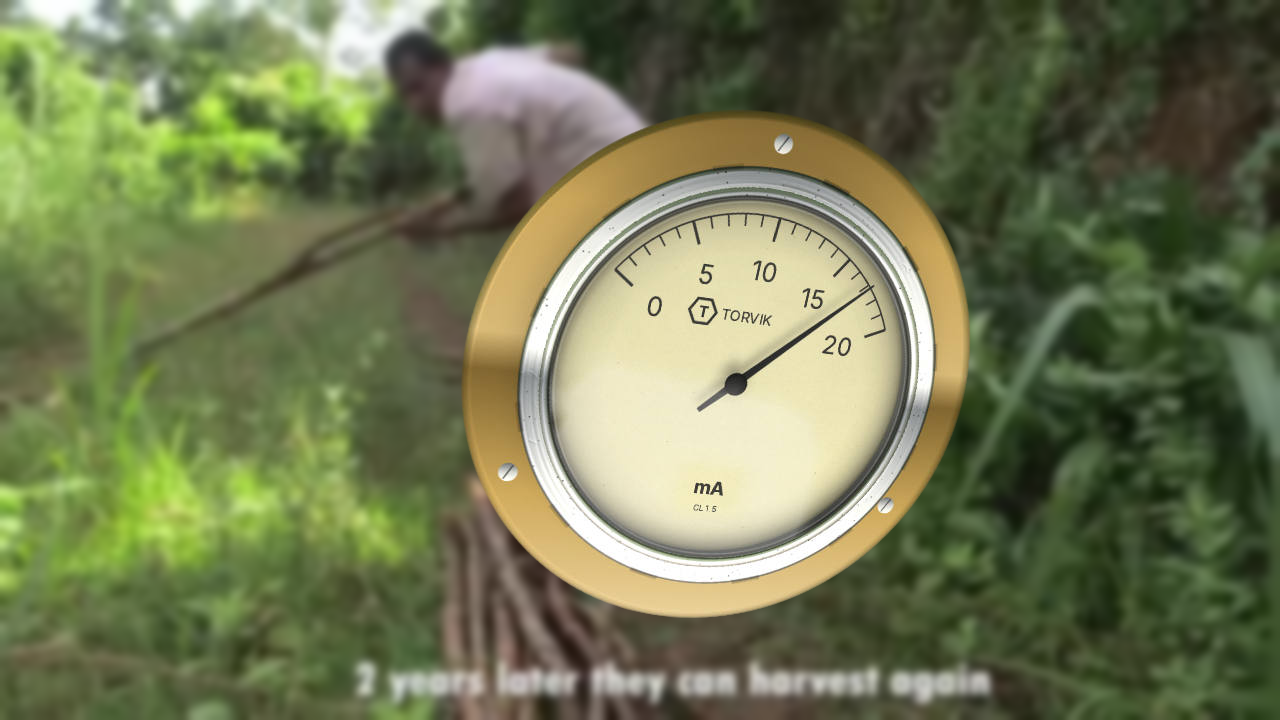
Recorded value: 17; mA
